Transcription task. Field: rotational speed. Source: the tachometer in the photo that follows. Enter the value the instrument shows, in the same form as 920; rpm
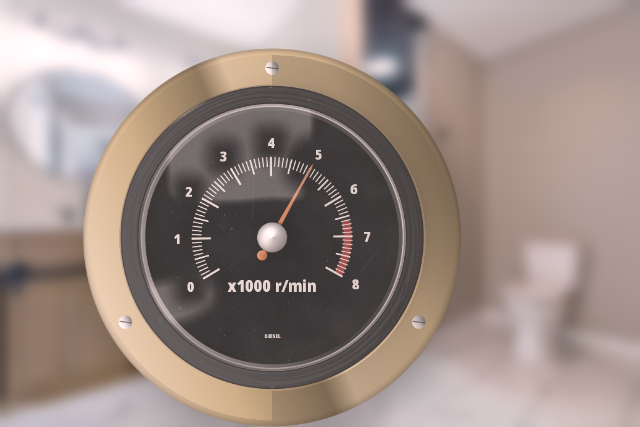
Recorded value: 5000; rpm
